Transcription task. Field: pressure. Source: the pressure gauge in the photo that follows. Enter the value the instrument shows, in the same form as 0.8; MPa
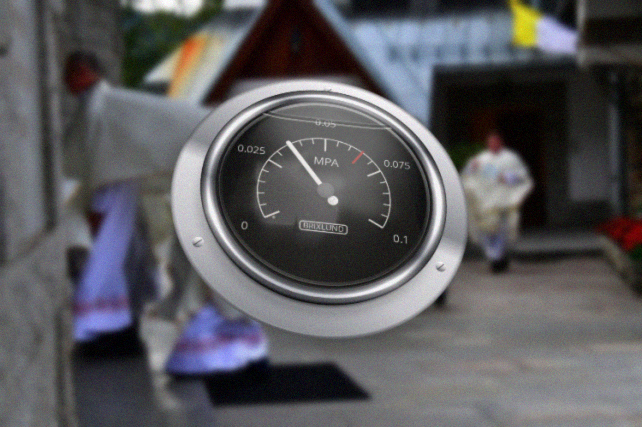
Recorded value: 0.035; MPa
